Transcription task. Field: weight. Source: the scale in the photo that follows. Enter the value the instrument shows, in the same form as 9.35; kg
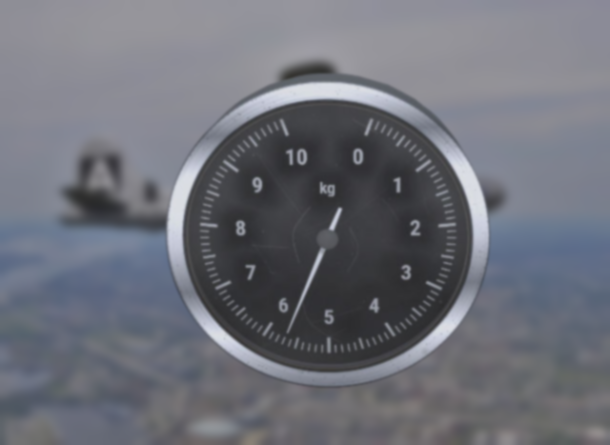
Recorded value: 5.7; kg
